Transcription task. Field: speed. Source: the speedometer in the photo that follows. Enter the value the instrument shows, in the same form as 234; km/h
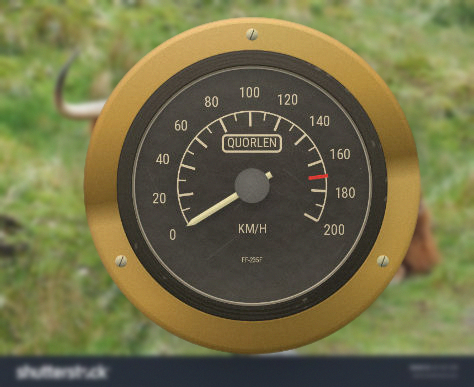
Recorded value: 0; km/h
